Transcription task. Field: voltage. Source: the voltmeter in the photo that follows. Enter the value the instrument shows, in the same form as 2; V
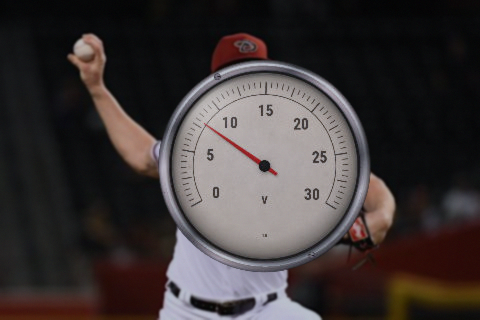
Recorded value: 8; V
